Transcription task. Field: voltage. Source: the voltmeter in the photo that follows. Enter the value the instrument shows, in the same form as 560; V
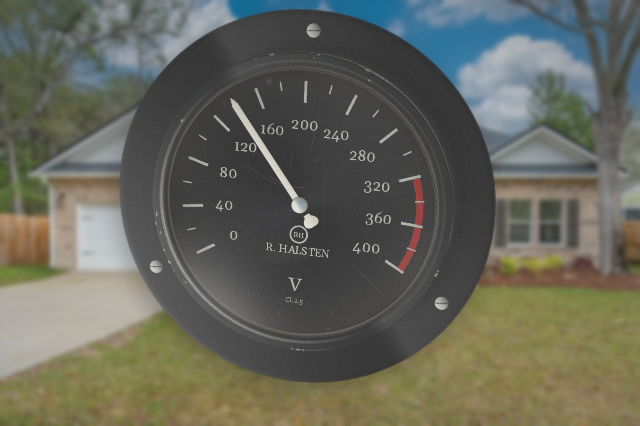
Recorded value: 140; V
